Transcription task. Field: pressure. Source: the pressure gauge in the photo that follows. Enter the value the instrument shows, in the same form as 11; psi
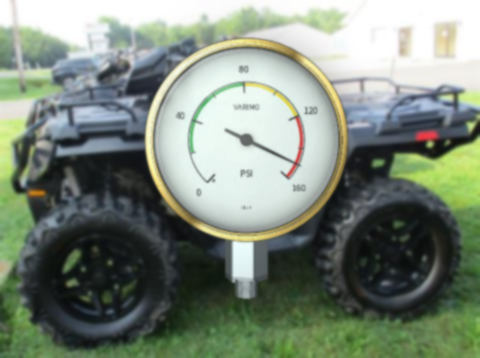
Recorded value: 150; psi
